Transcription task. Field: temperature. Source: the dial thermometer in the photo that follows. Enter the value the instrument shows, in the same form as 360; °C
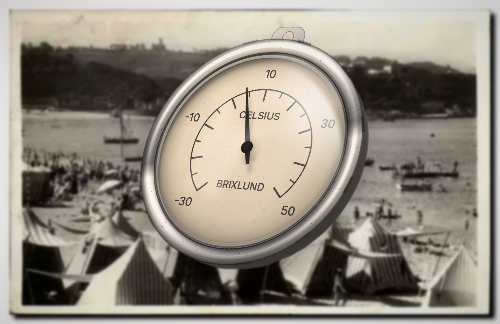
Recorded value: 5; °C
